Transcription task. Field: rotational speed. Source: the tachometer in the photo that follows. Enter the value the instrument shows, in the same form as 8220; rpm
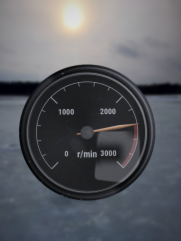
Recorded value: 2400; rpm
